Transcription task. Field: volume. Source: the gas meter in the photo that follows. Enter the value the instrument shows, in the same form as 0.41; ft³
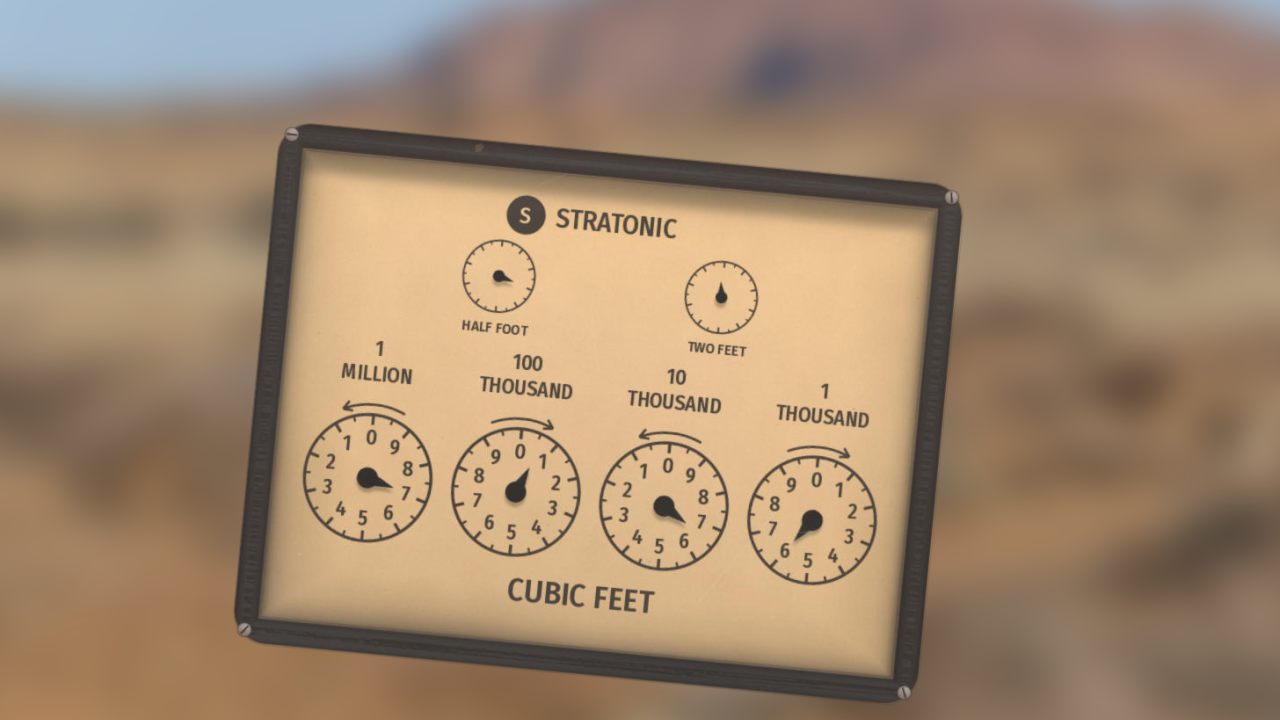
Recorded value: 706600; ft³
